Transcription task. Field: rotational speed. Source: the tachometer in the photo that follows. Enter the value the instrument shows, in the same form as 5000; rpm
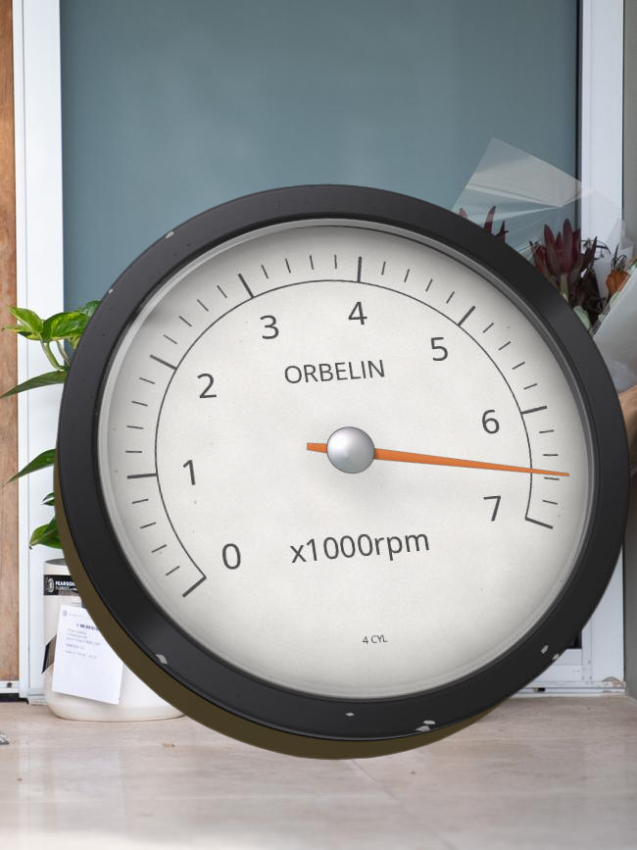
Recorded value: 6600; rpm
